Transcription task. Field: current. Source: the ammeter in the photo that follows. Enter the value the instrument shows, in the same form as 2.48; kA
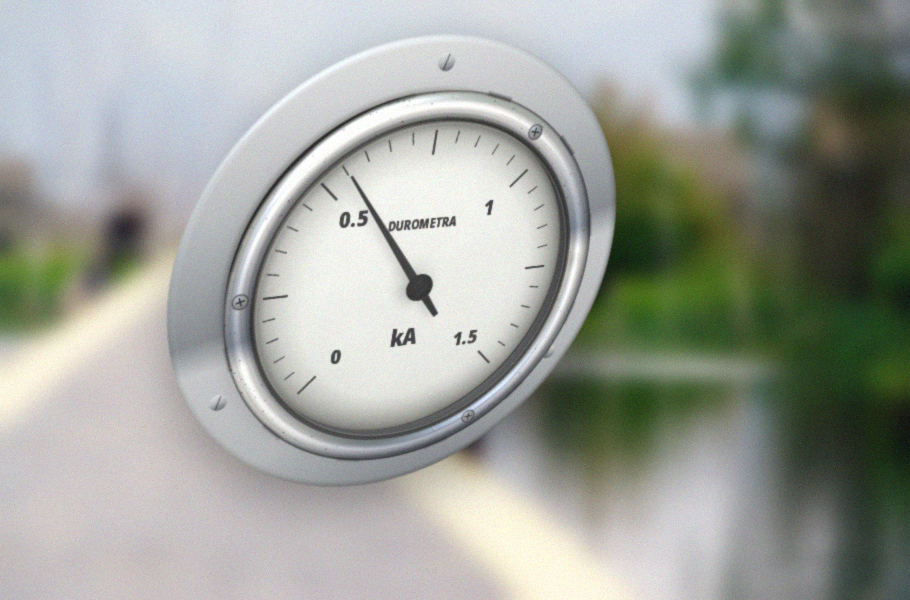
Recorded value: 0.55; kA
